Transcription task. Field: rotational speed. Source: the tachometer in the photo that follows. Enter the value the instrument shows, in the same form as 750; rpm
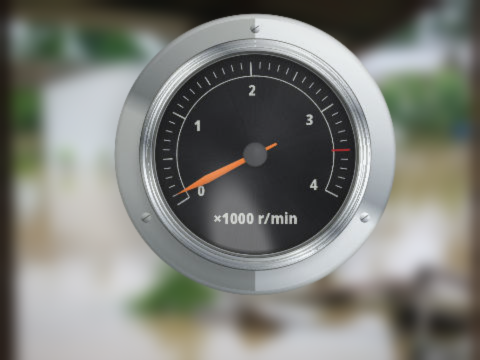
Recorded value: 100; rpm
